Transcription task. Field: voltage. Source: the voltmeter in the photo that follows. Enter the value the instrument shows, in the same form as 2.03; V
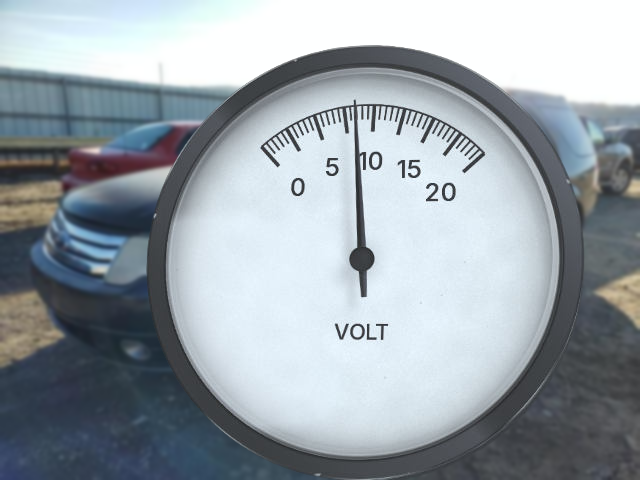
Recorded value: 8.5; V
